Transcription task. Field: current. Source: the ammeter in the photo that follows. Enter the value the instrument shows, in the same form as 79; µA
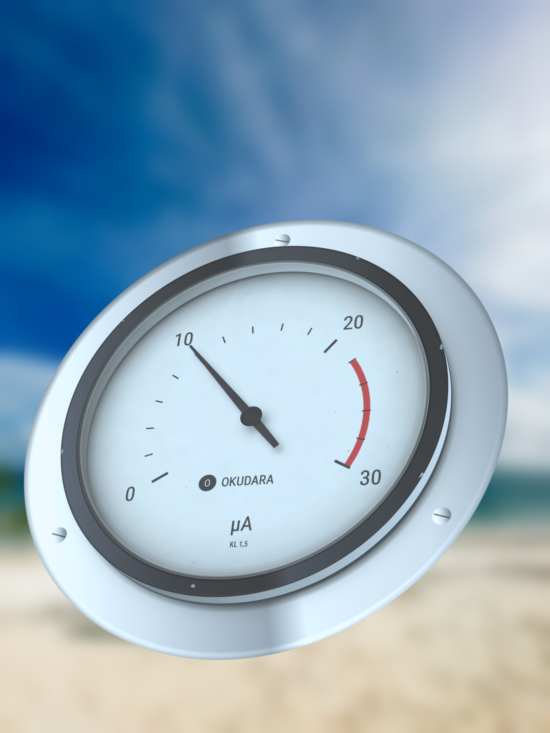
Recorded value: 10; µA
